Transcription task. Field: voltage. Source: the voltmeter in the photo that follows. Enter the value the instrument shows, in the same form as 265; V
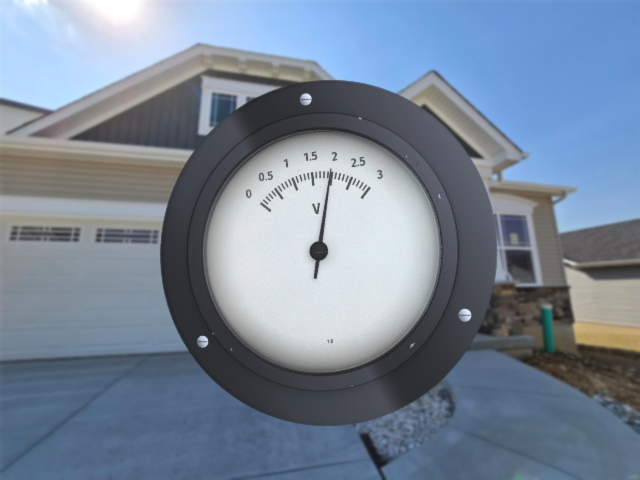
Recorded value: 2; V
